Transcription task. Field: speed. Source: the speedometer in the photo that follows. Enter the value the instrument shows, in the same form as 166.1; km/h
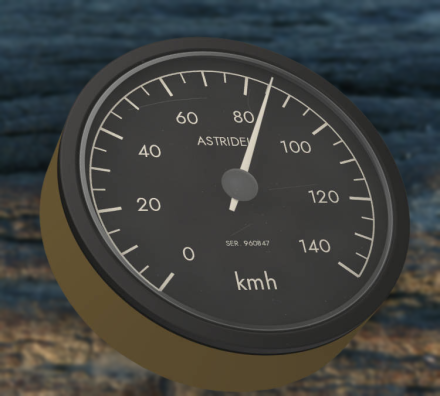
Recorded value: 85; km/h
